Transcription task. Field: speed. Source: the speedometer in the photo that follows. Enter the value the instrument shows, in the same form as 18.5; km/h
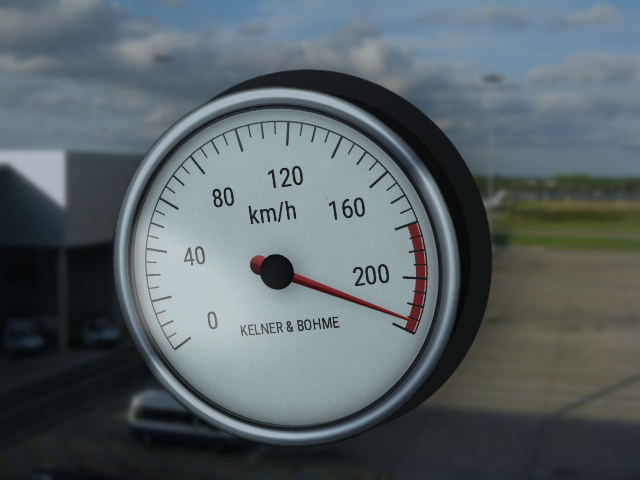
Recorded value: 215; km/h
